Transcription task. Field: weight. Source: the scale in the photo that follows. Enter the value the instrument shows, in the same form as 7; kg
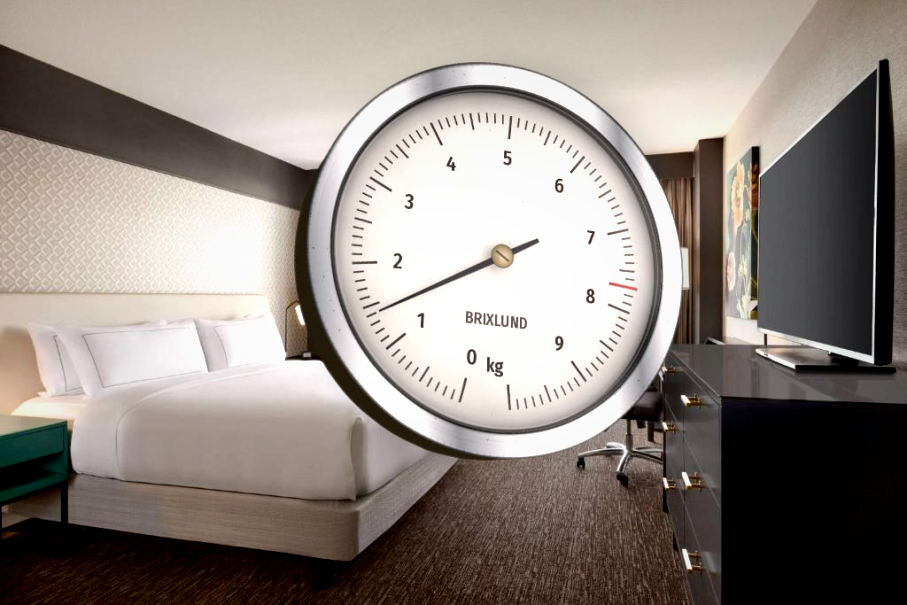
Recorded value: 1.4; kg
